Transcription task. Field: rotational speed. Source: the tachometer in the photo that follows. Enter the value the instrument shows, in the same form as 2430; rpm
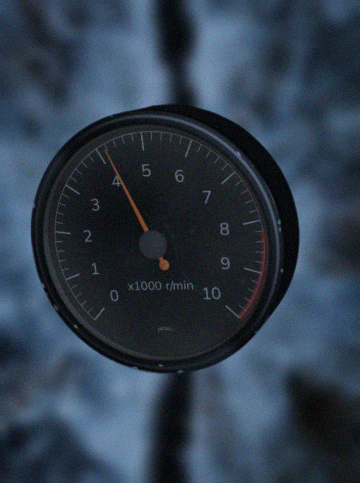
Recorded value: 4200; rpm
